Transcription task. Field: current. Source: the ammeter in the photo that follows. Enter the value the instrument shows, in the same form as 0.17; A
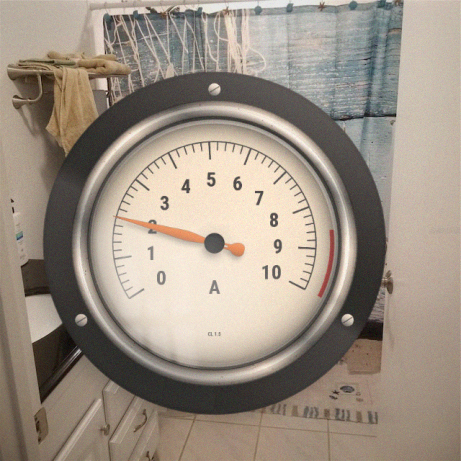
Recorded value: 2; A
